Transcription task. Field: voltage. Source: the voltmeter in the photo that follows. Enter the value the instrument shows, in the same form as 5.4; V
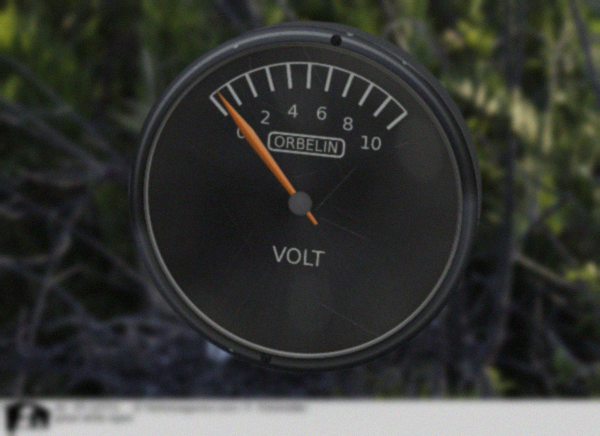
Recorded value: 0.5; V
